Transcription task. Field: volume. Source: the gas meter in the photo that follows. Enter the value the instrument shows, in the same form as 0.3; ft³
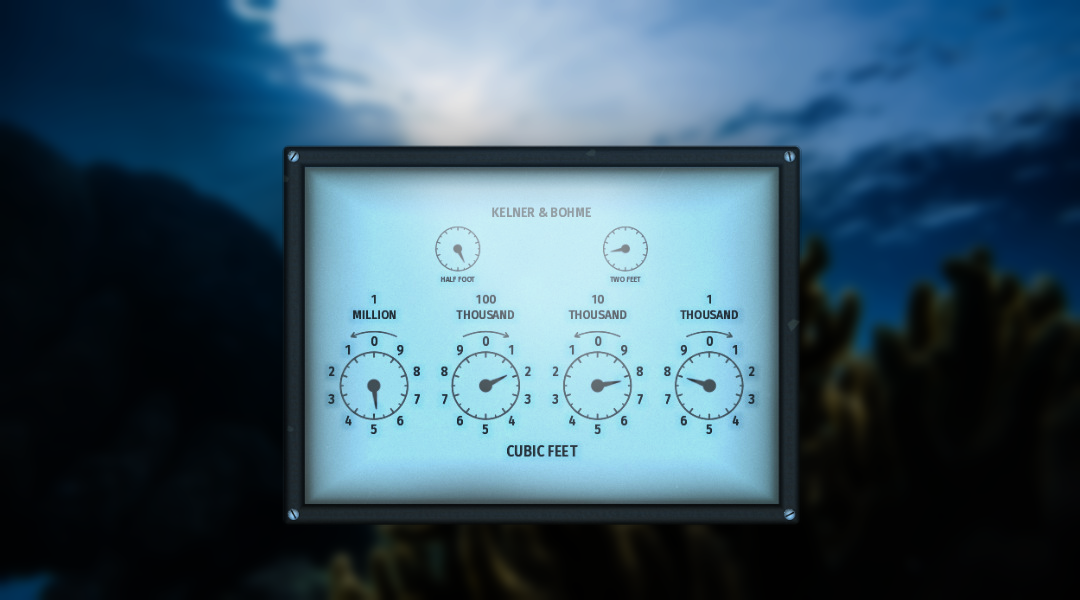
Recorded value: 517800; ft³
